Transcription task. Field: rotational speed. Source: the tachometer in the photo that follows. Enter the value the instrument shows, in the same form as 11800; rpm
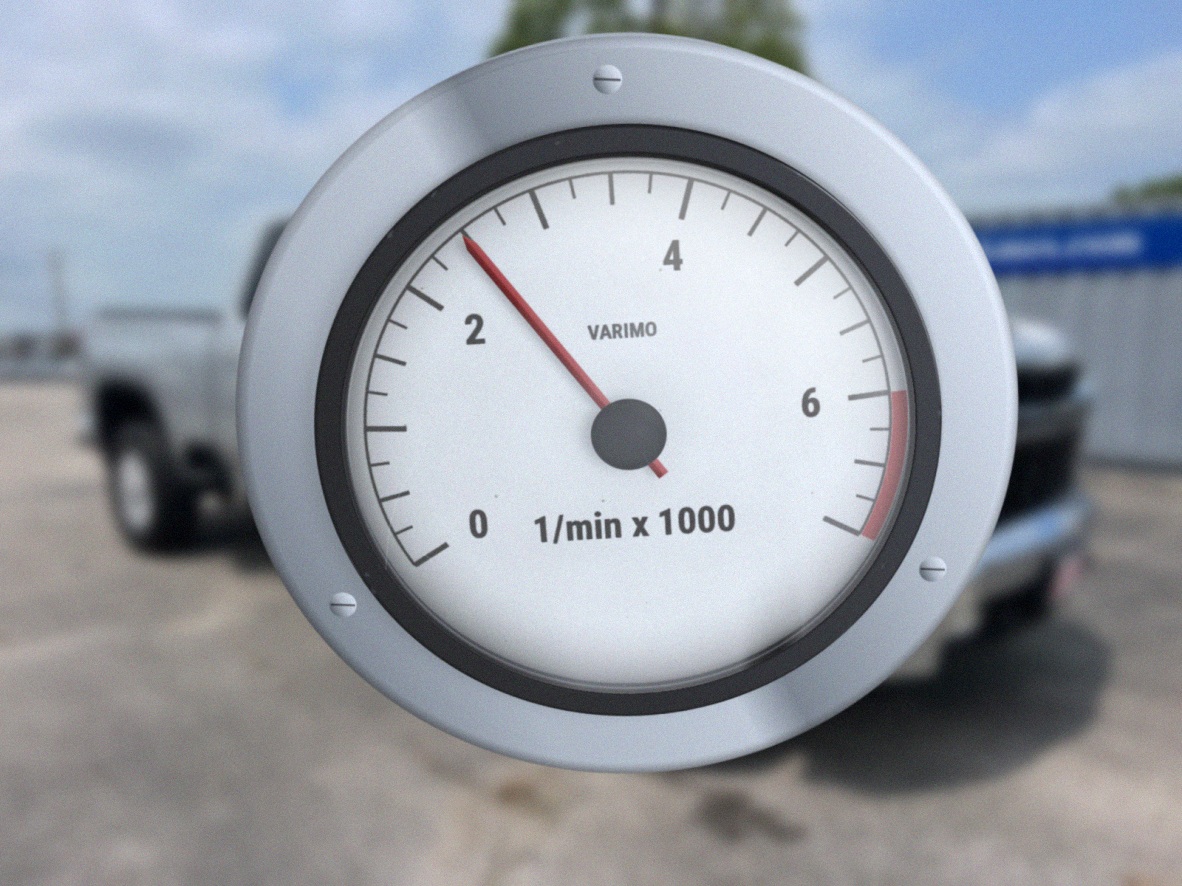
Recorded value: 2500; rpm
